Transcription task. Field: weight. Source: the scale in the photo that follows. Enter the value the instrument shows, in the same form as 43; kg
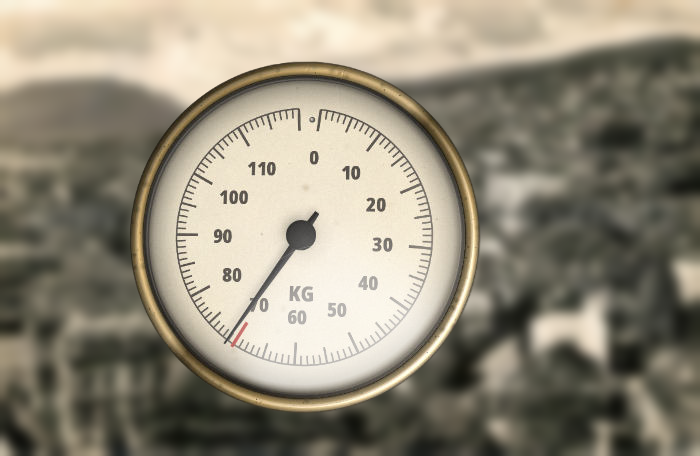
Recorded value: 71; kg
